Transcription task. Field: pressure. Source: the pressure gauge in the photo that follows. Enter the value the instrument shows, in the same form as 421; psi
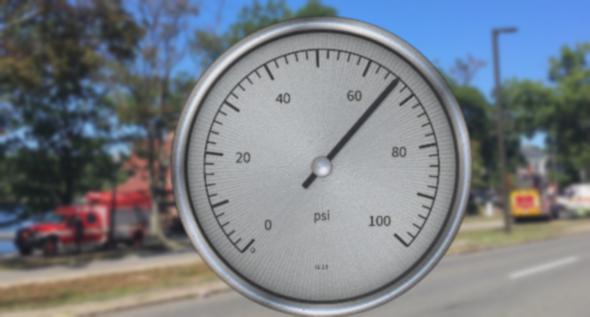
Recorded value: 66; psi
